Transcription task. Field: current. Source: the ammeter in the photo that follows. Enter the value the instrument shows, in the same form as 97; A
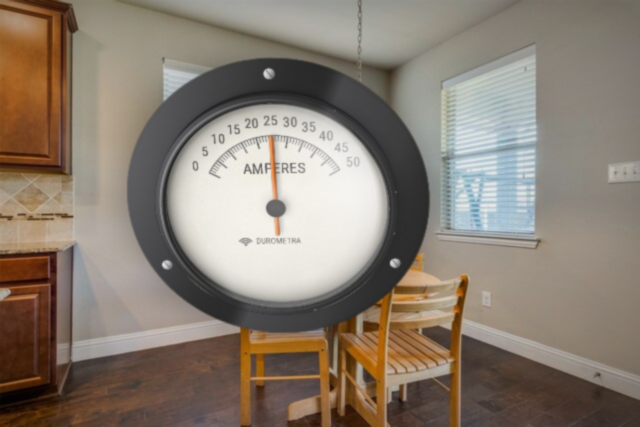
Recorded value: 25; A
